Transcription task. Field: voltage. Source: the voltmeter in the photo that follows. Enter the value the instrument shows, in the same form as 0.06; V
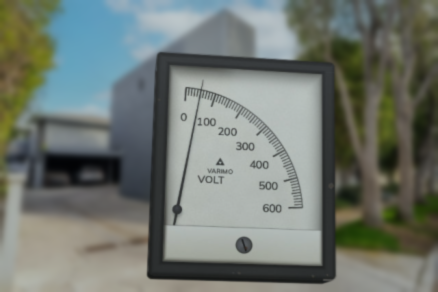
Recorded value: 50; V
